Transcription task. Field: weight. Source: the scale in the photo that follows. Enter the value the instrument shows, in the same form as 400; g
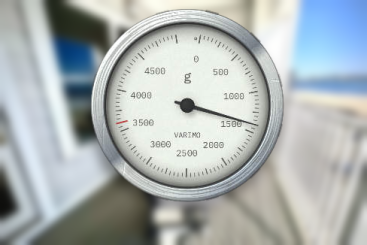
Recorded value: 1400; g
